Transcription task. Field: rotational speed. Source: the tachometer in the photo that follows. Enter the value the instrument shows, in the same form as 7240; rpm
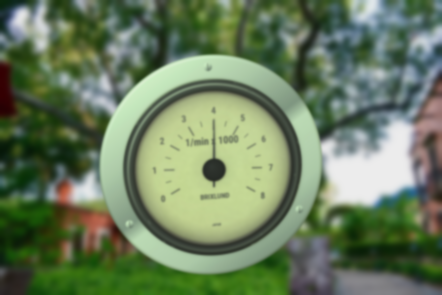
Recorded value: 4000; rpm
